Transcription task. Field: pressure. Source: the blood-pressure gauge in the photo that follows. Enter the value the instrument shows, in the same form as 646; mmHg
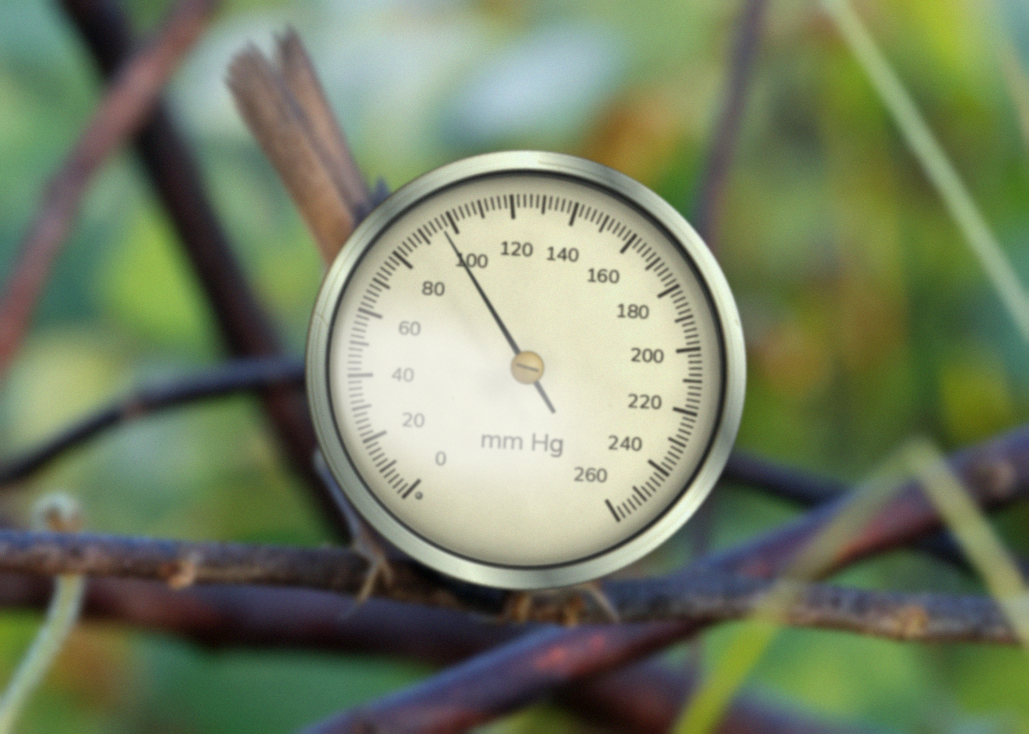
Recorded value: 96; mmHg
